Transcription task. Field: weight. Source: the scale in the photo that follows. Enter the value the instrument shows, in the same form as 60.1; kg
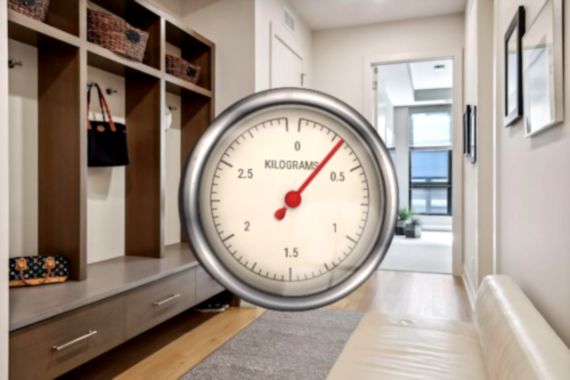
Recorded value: 0.3; kg
